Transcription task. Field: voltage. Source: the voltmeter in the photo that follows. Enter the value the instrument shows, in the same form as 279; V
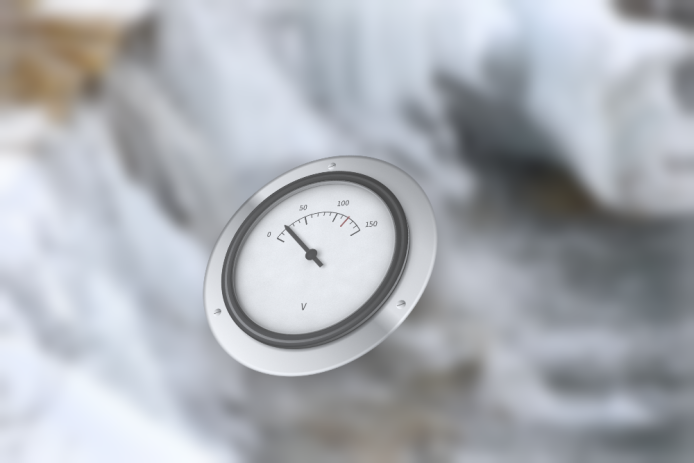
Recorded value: 20; V
